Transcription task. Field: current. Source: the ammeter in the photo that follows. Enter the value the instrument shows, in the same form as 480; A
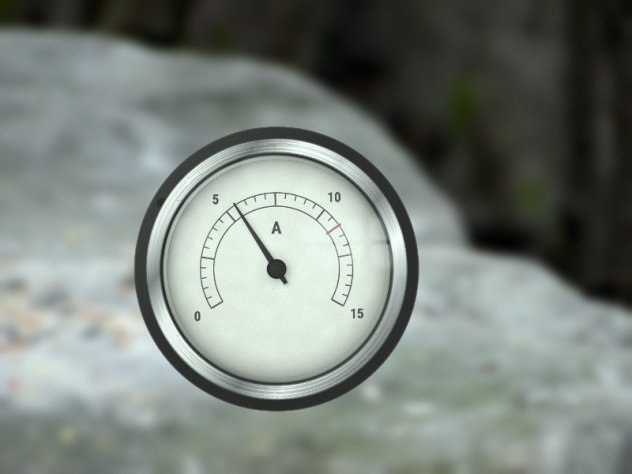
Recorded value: 5.5; A
